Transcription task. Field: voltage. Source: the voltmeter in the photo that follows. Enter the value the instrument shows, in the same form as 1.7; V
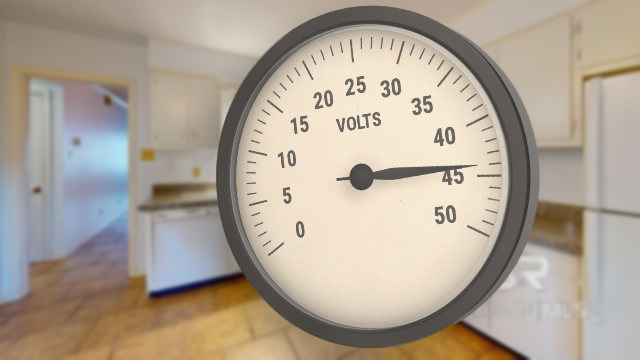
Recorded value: 44; V
